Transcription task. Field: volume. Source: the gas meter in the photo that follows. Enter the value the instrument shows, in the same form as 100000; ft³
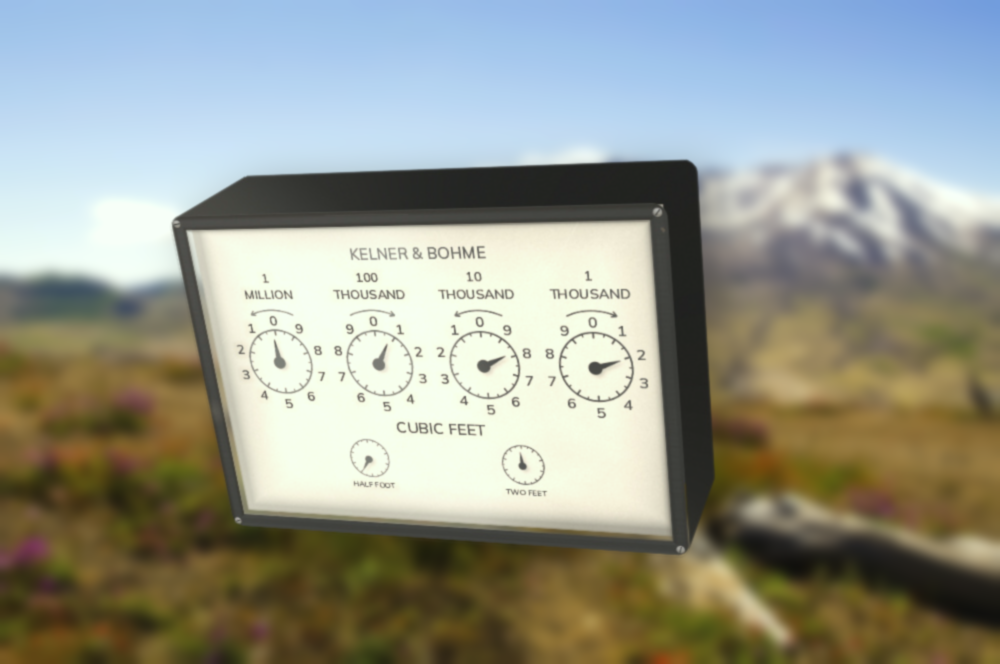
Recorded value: 8200; ft³
